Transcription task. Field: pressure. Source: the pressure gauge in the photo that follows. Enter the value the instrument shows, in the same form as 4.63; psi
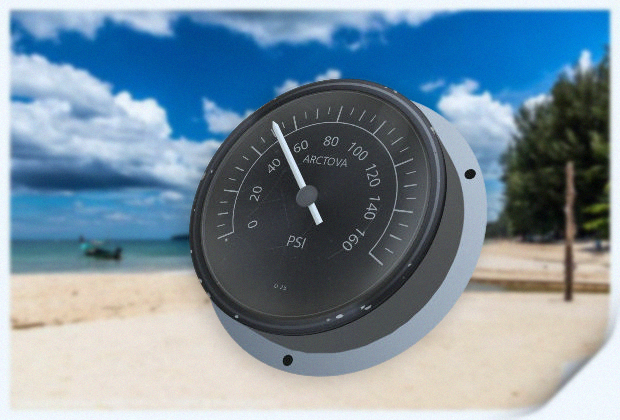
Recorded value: 52.5; psi
